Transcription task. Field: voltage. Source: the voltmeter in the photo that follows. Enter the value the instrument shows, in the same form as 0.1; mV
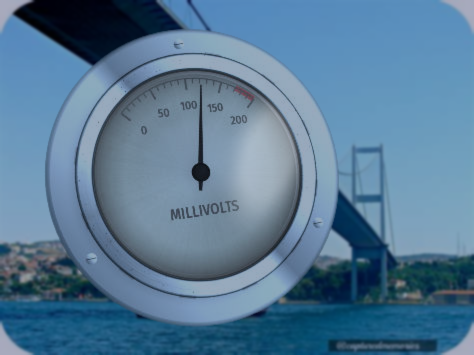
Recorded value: 120; mV
